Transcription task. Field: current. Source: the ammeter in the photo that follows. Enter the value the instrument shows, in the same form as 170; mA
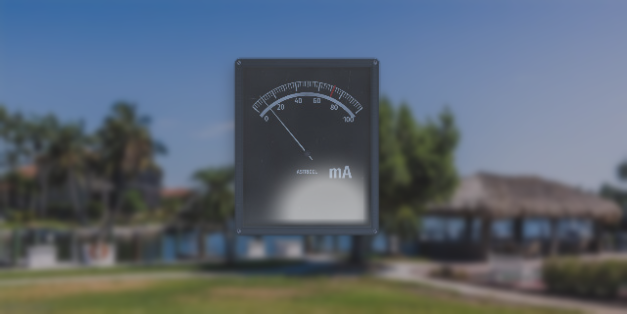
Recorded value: 10; mA
